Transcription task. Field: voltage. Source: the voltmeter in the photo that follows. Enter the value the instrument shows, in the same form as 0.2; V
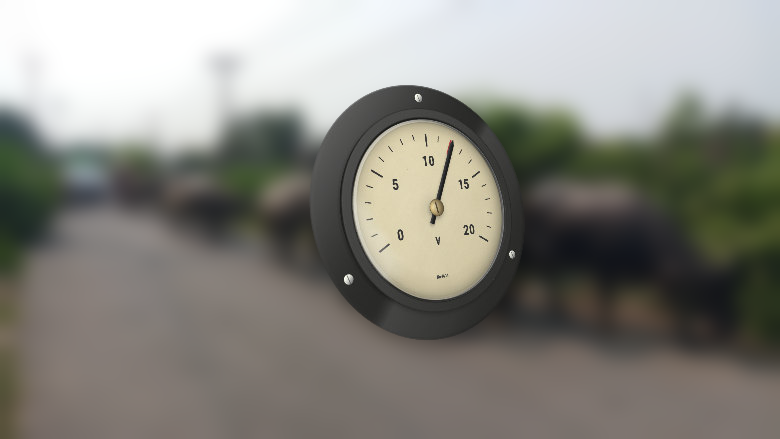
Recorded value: 12; V
